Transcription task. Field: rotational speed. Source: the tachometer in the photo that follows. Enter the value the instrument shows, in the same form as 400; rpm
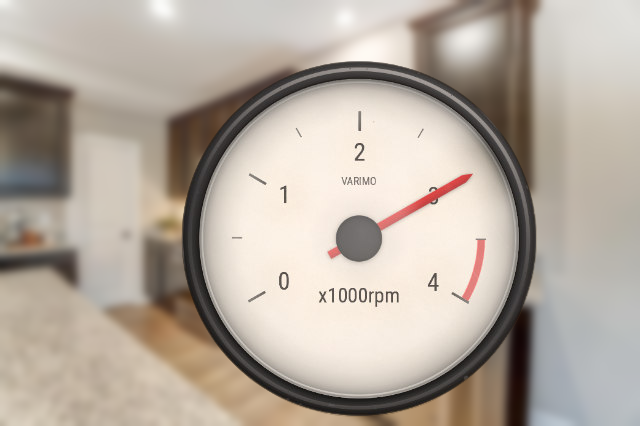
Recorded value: 3000; rpm
